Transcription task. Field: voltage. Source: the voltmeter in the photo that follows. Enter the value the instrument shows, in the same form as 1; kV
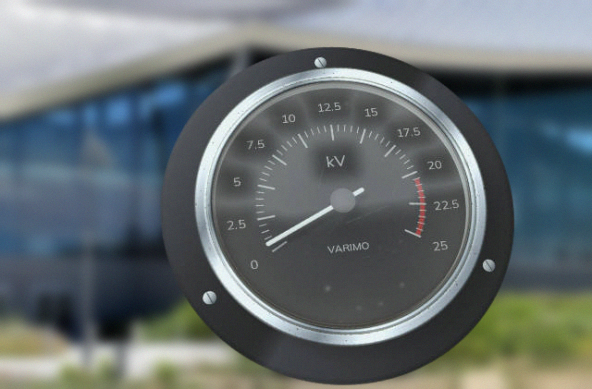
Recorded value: 0.5; kV
